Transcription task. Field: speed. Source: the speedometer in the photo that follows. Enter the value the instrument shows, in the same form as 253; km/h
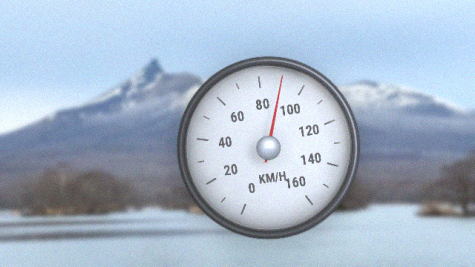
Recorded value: 90; km/h
